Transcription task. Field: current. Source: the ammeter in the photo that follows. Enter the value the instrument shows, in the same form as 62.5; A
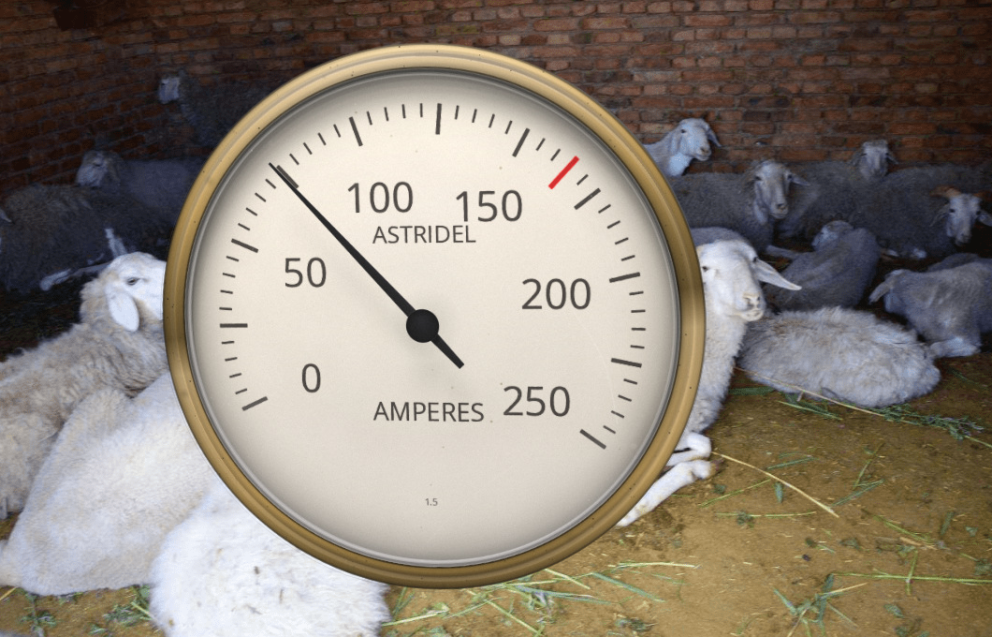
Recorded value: 75; A
